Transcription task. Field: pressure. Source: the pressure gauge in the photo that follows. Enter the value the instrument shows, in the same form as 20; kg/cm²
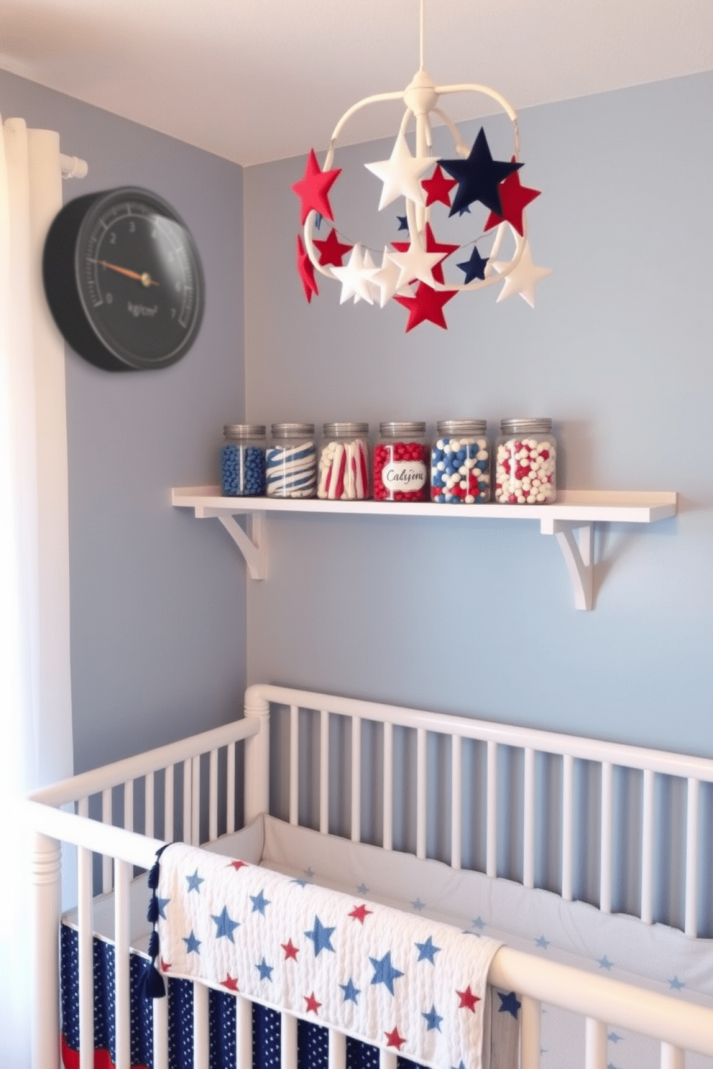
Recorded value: 1; kg/cm²
